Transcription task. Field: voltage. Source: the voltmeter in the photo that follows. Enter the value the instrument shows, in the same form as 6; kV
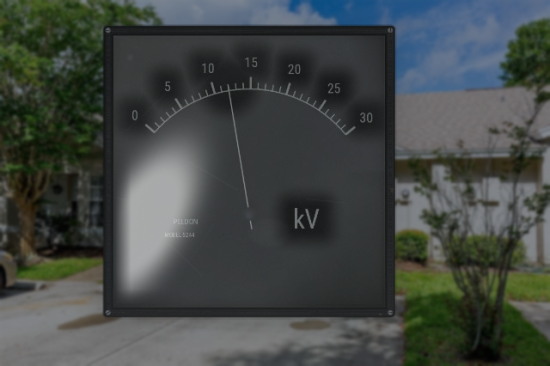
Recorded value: 12; kV
